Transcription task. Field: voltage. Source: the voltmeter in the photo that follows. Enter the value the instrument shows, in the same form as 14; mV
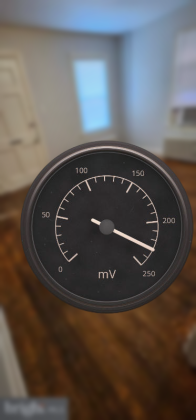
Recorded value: 230; mV
